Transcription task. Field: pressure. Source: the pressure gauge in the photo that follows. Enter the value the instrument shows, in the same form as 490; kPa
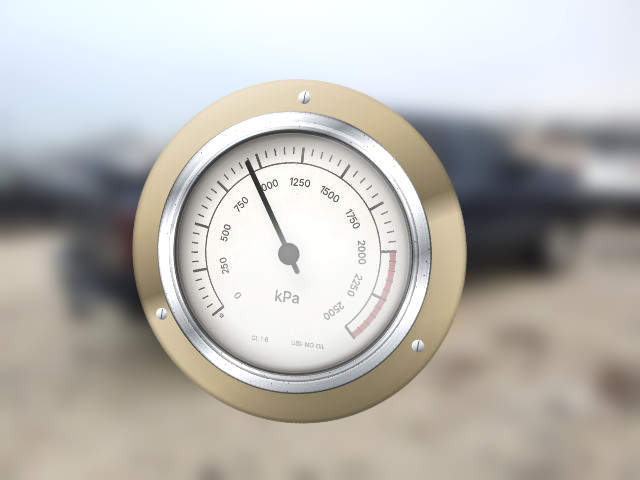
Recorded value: 950; kPa
